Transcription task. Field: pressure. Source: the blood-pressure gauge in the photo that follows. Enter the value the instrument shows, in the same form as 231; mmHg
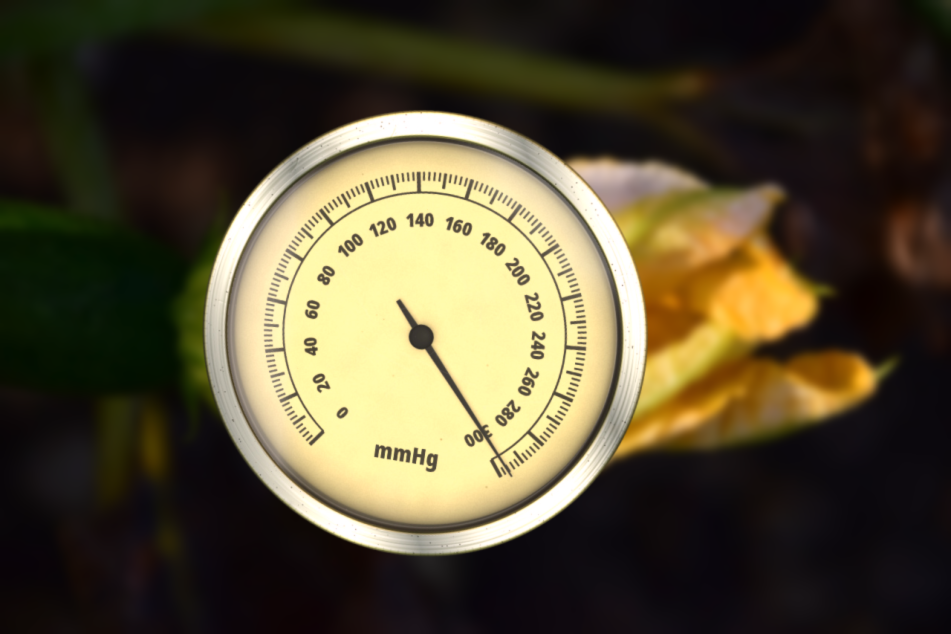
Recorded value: 296; mmHg
